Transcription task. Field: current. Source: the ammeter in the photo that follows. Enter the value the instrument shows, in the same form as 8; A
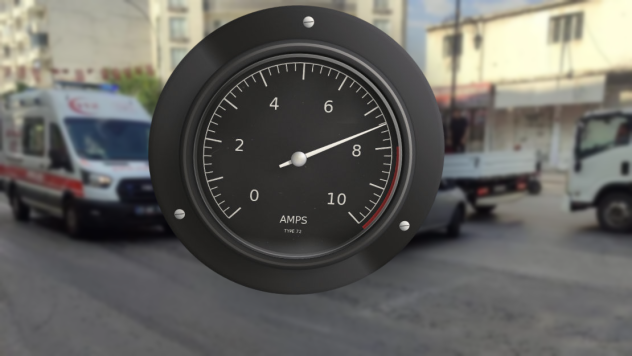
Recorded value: 7.4; A
